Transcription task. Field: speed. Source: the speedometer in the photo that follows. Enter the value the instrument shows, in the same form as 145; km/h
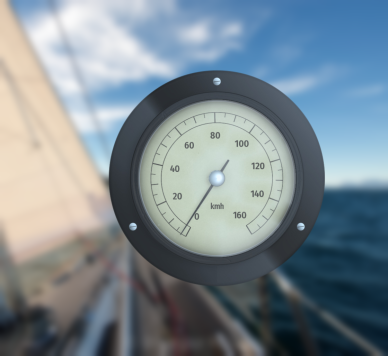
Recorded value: 2.5; km/h
